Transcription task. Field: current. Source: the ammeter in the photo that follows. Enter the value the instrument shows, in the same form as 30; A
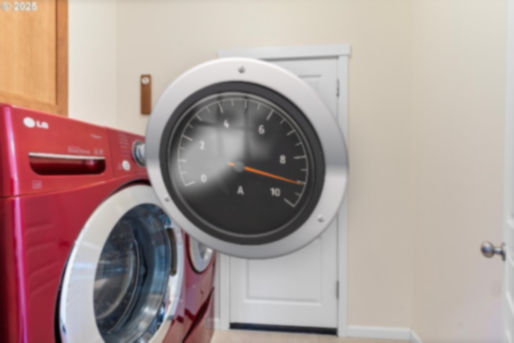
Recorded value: 9; A
